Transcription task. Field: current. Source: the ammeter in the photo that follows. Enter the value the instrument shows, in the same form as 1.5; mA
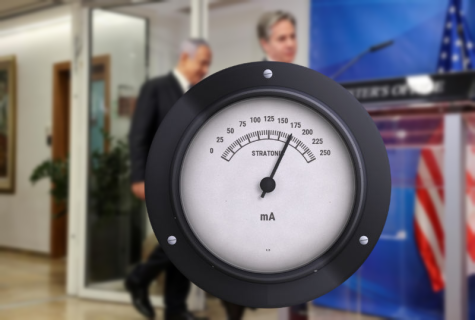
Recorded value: 175; mA
